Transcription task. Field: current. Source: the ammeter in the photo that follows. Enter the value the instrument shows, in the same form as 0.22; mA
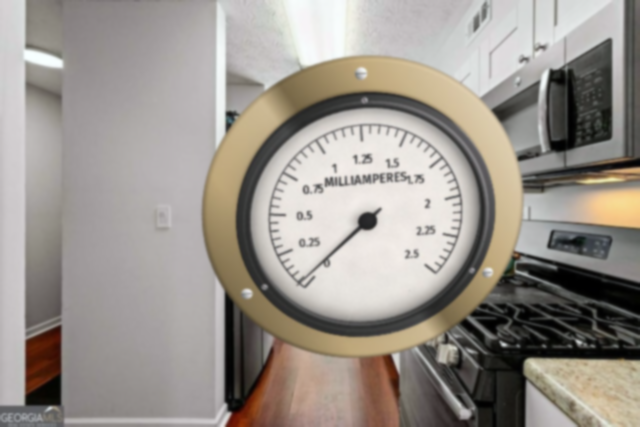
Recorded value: 0.05; mA
